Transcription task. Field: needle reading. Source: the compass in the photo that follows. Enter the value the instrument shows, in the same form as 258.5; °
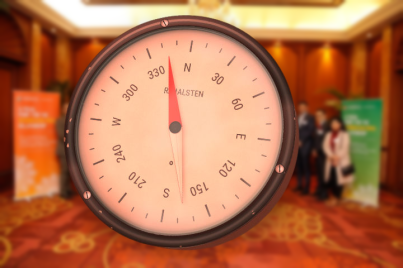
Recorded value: 345; °
